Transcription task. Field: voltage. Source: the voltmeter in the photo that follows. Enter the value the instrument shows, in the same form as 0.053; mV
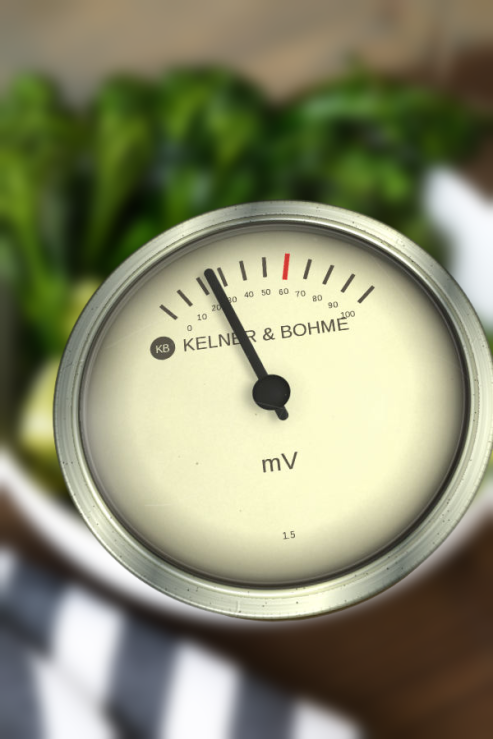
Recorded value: 25; mV
